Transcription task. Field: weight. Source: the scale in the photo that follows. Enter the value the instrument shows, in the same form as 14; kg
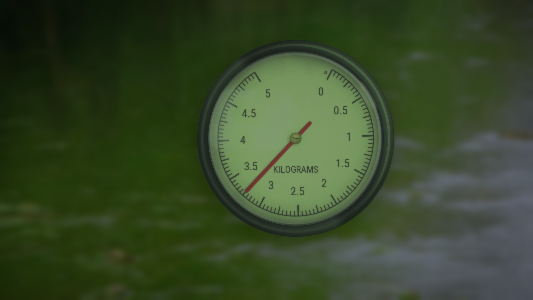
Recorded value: 3.25; kg
